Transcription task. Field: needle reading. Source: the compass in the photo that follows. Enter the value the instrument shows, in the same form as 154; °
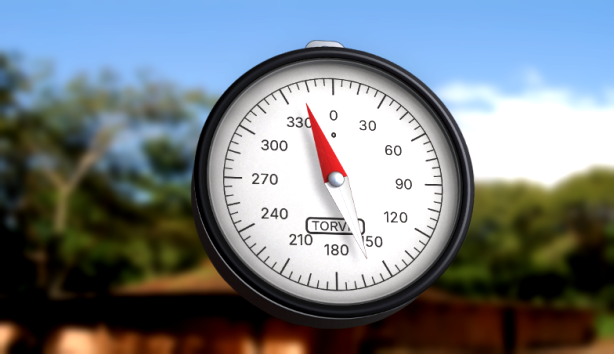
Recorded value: 340; °
